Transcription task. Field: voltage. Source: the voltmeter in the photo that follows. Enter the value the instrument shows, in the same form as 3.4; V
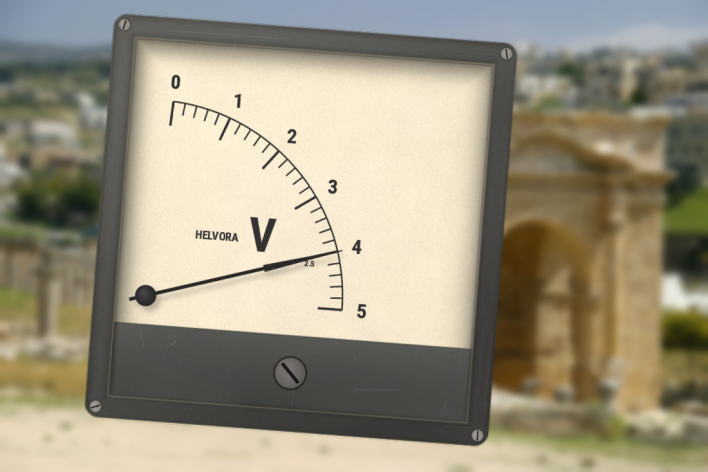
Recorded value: 4; V
